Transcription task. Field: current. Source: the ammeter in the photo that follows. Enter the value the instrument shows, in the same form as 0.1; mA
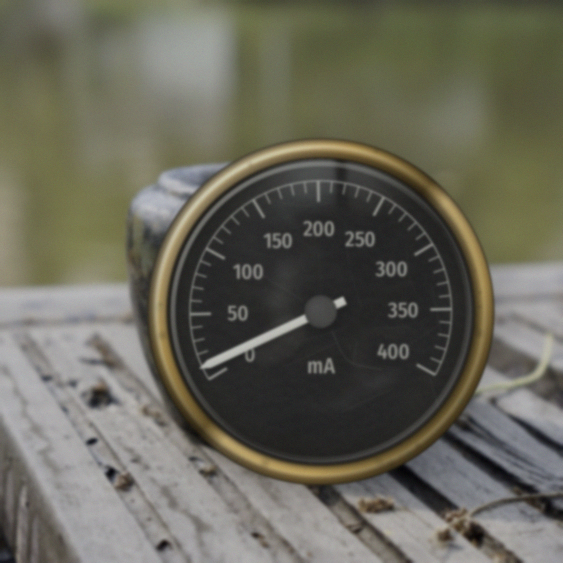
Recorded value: 10; mA
